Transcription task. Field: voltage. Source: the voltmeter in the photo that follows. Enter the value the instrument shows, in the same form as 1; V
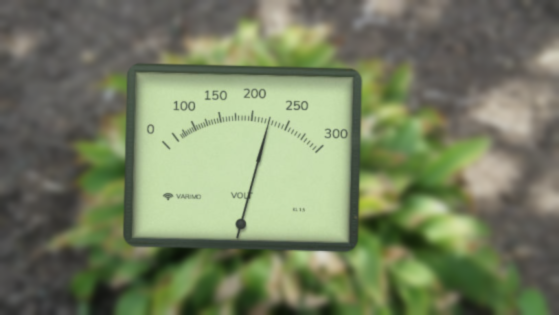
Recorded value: 225; V
